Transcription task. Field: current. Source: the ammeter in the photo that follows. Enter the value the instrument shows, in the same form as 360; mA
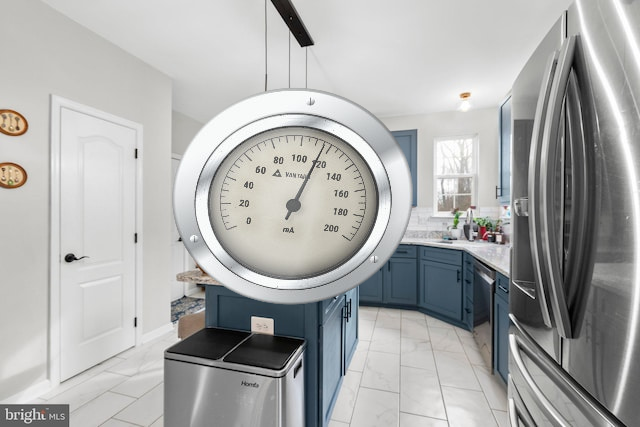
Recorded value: 115; mA
